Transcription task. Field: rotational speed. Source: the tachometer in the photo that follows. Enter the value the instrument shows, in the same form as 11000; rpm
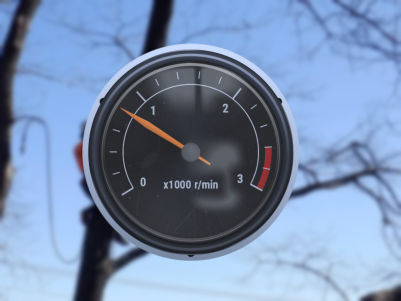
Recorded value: 800; rpm
